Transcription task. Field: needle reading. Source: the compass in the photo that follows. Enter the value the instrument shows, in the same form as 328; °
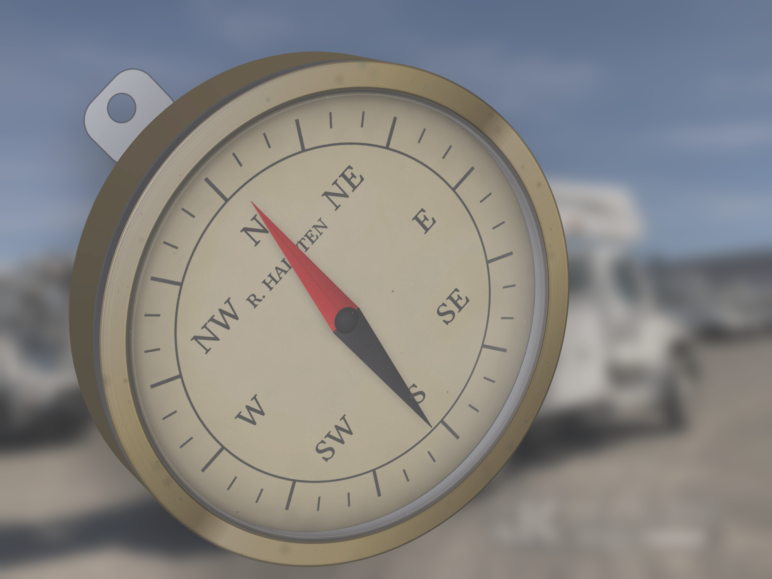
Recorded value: 5; °
